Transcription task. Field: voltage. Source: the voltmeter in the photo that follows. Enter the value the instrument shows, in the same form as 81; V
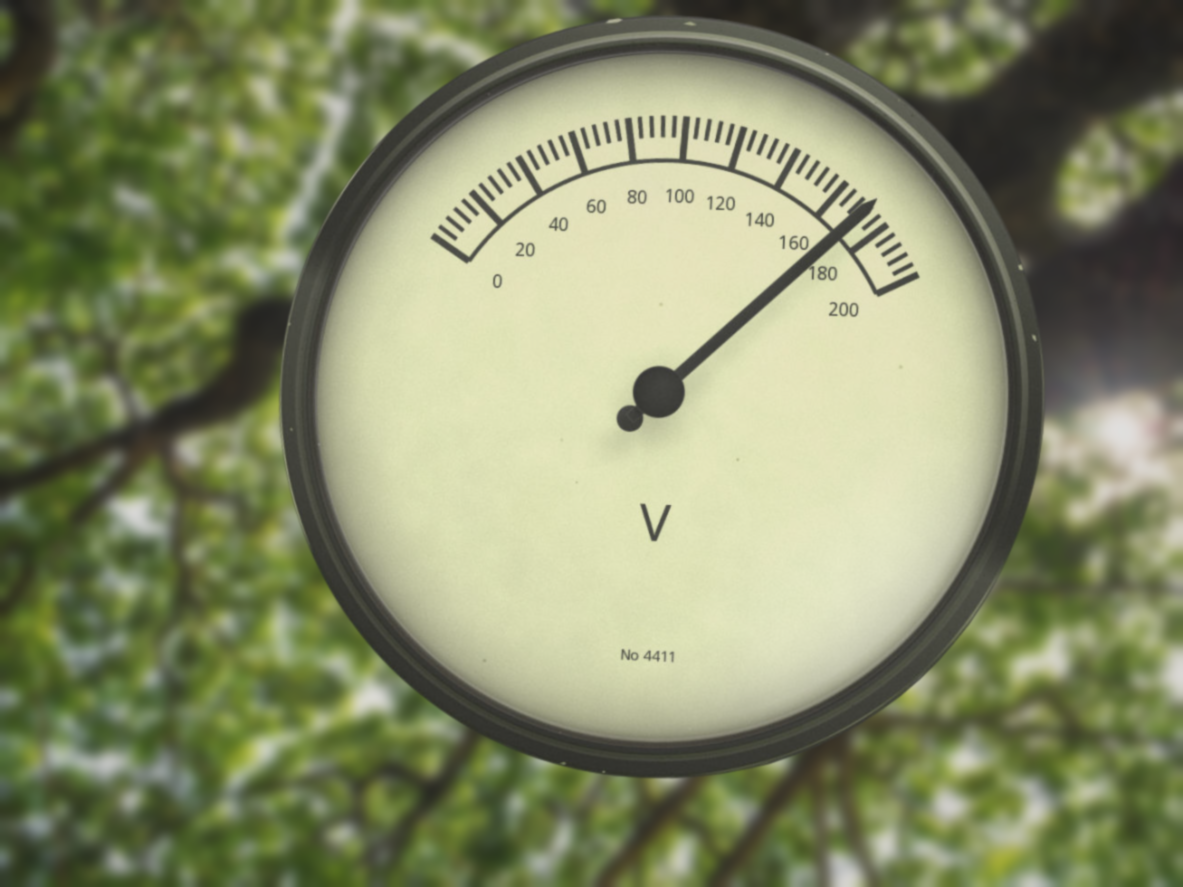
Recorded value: 172; V
